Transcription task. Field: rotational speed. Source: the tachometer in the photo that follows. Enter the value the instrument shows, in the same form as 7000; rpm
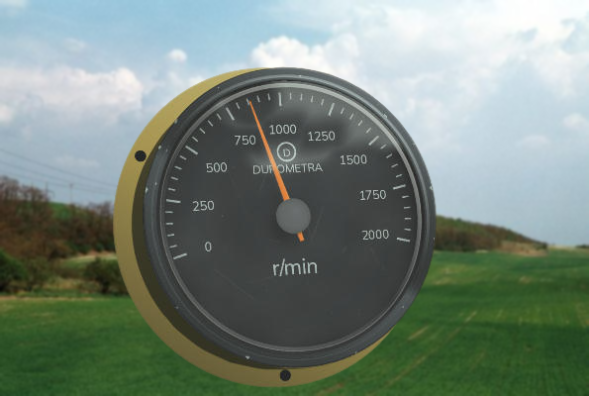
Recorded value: 850; rpm
